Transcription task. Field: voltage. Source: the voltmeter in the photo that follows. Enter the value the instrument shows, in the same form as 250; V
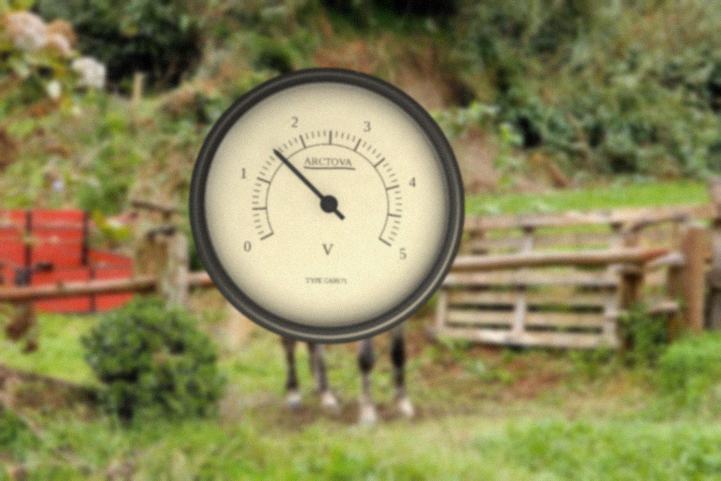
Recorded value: 1.5; V
